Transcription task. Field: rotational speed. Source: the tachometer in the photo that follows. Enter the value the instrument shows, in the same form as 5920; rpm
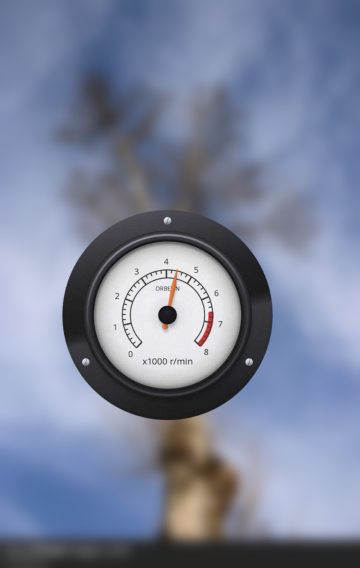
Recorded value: 4400; rpm
